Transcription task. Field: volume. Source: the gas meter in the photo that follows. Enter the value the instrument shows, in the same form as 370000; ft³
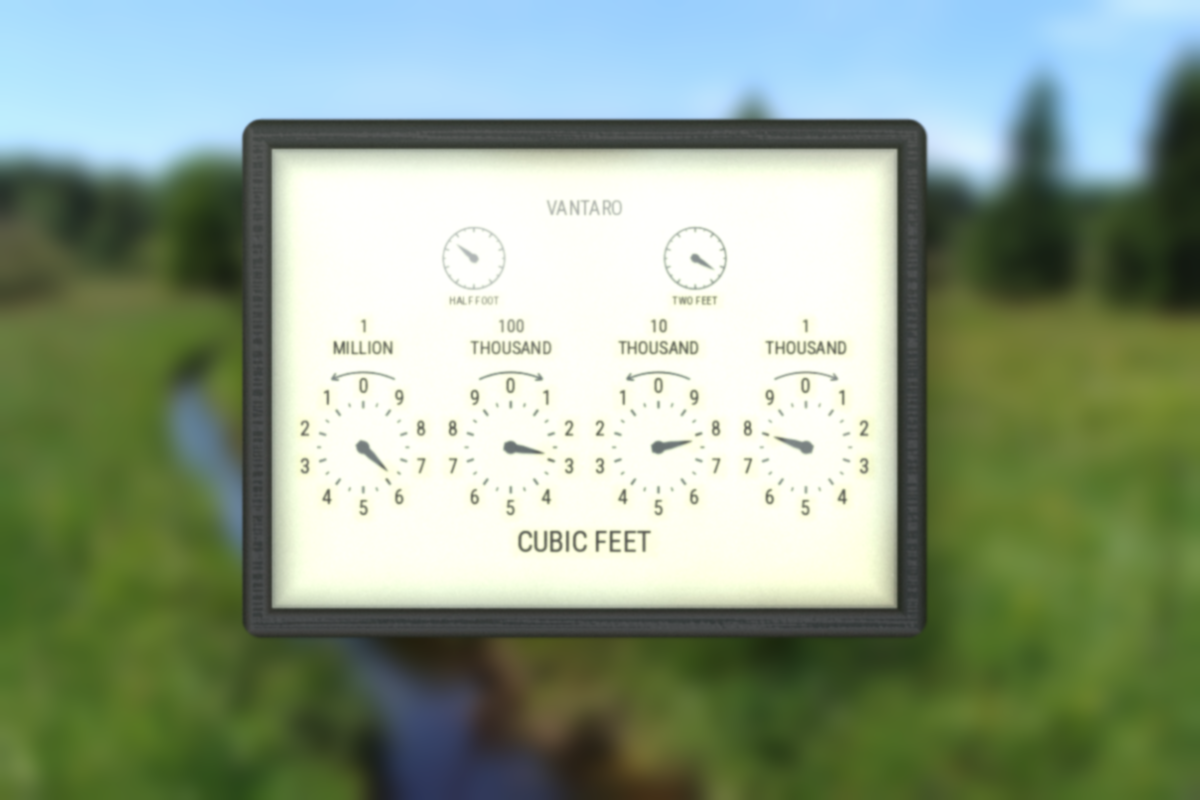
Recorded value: 627800; ft³
